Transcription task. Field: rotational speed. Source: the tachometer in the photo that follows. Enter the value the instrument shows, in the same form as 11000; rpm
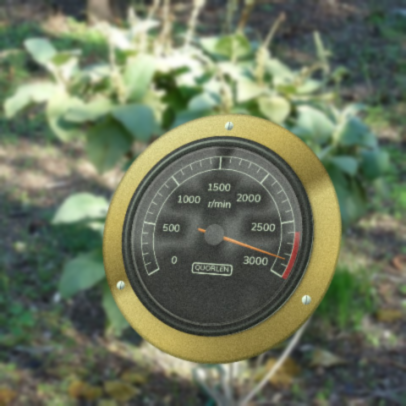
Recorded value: 2850; rpm
